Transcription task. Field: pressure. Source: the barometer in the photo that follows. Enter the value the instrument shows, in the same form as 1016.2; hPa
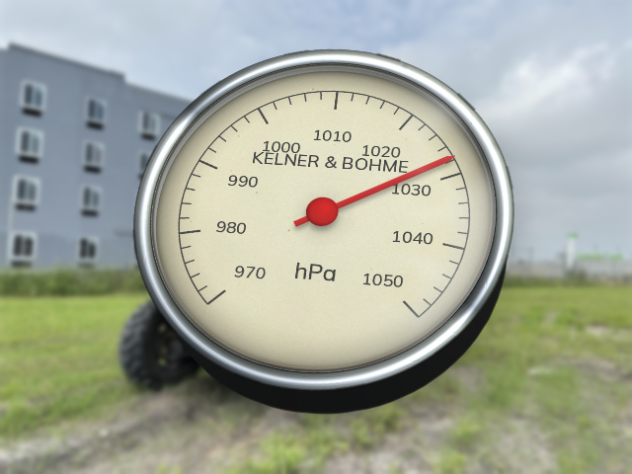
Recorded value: 1028; hPa
